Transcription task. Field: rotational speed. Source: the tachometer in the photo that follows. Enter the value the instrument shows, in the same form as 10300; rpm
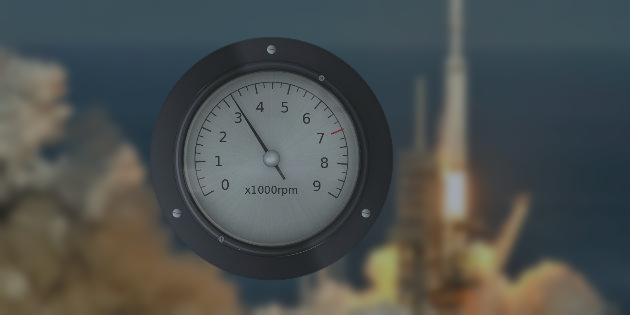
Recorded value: 3250; rpm
